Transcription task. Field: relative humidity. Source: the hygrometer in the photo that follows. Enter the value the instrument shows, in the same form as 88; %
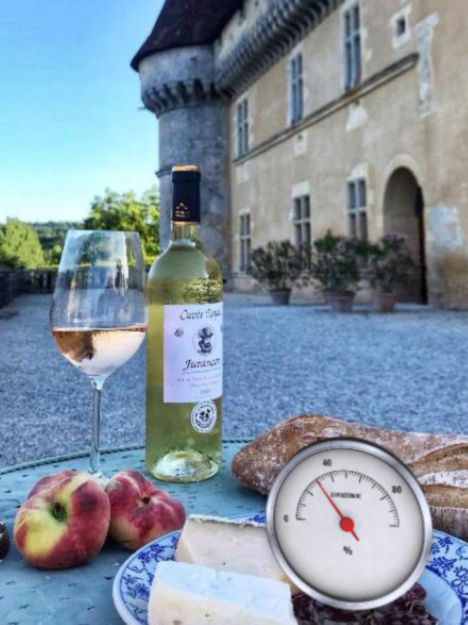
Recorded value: 30; %
